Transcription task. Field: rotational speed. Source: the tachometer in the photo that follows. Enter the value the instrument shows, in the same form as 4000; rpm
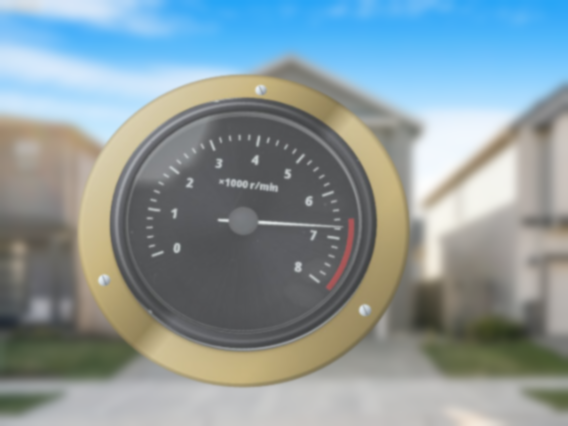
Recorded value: 6800; rpm
